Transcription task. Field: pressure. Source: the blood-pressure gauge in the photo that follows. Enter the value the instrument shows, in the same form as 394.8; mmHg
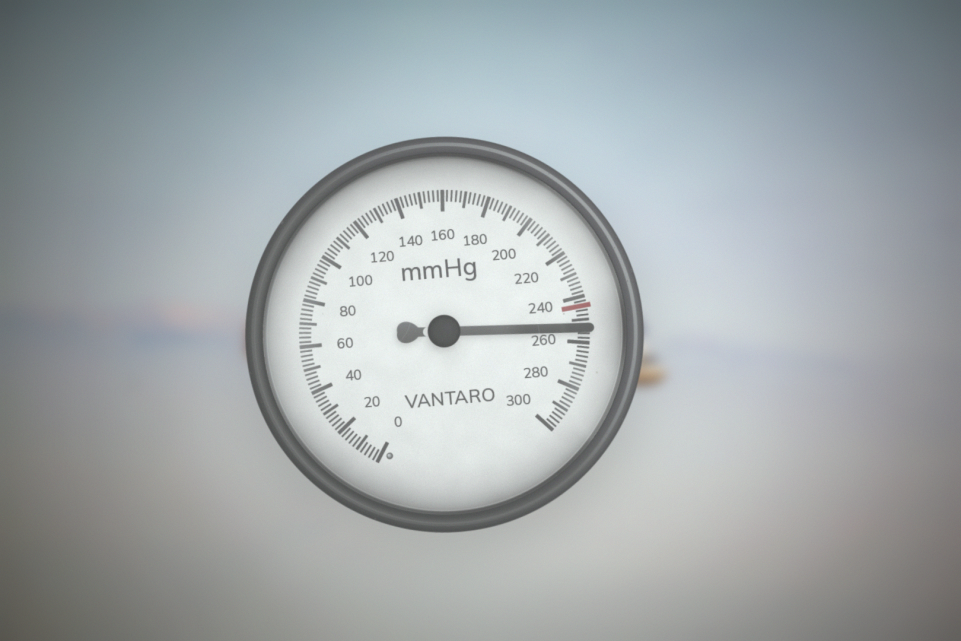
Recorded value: 254; mmHg
